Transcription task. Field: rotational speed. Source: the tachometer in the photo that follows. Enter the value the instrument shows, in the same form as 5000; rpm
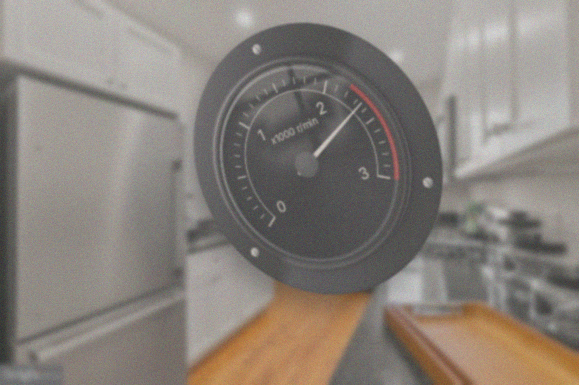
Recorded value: 2350; rpm
